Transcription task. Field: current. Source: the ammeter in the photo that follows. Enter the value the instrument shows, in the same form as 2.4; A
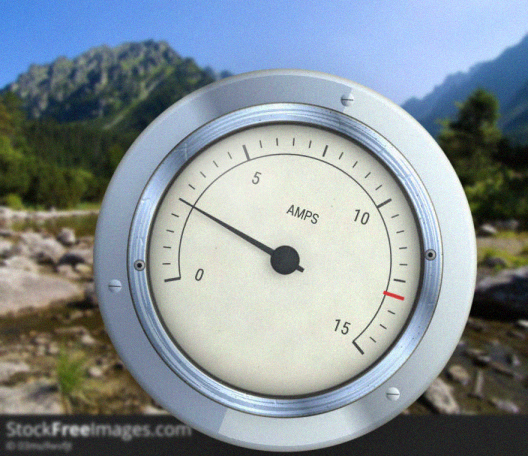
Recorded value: 2.5; A
